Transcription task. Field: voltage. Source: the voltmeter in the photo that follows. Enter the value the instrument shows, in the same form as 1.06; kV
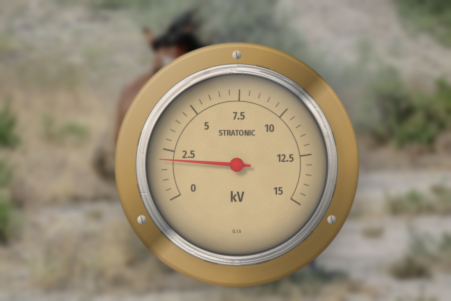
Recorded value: 2; kV
